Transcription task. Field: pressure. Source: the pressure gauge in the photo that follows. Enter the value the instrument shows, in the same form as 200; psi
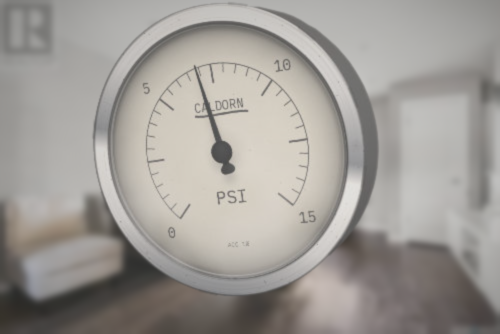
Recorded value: 7; psi
